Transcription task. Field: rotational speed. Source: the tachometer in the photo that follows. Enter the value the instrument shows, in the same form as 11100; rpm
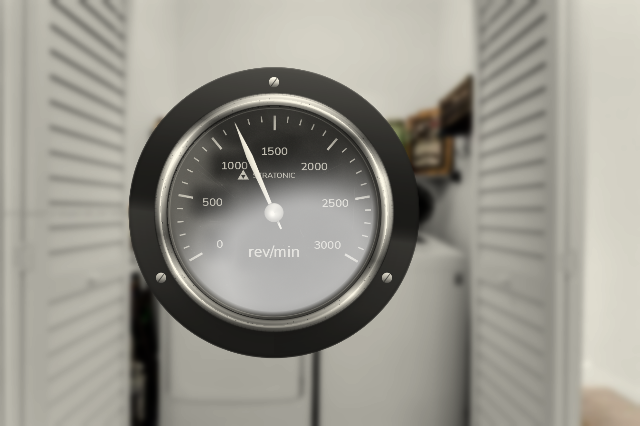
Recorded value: 1200; rpm
